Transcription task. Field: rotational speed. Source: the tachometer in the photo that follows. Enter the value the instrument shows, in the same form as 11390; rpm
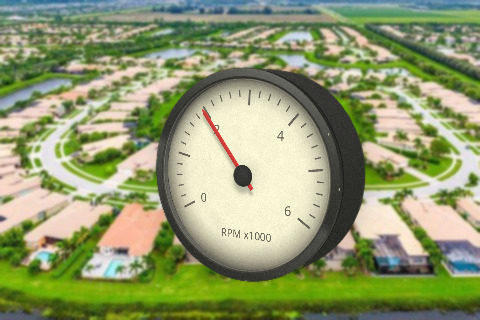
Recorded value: 2000; rpm
